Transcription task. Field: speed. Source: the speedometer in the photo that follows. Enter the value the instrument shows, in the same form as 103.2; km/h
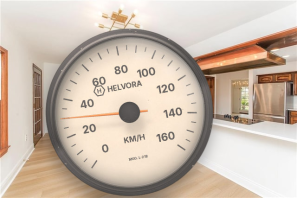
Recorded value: 30; km/h
